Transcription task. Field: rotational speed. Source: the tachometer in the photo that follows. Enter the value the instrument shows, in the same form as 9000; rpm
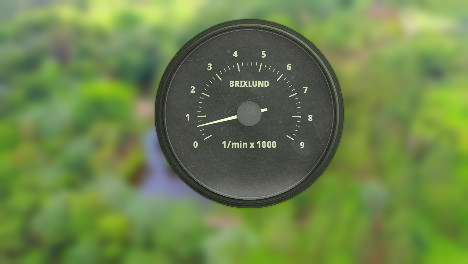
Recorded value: 600; rpm
